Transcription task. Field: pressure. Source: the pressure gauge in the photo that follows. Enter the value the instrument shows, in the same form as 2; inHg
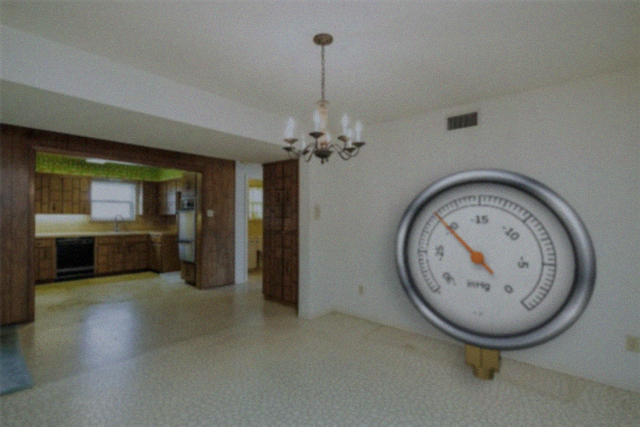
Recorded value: -20; inHg
